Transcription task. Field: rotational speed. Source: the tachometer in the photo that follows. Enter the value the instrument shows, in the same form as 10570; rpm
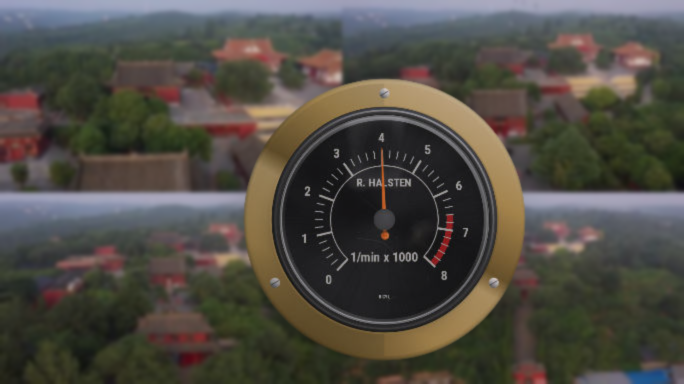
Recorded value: 4000; rpm
